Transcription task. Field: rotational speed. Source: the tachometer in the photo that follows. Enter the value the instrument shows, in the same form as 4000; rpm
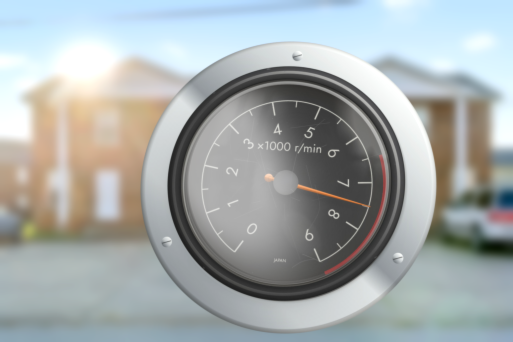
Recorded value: 7500; rpm
